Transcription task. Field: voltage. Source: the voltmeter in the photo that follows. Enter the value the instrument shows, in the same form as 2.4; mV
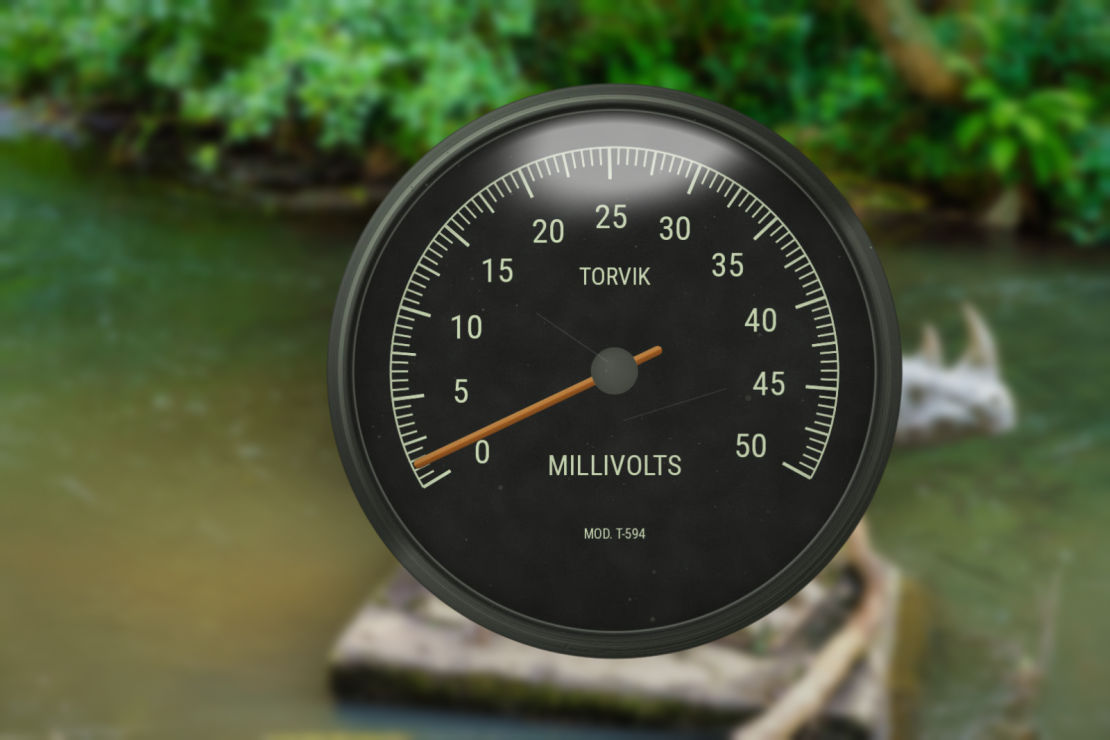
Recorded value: 1.25; mV
